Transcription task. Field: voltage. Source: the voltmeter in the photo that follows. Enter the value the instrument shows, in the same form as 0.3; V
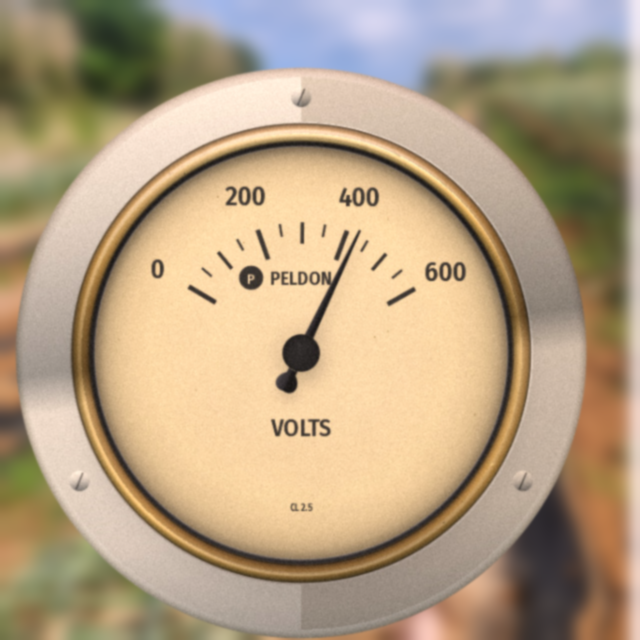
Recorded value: 425; V
